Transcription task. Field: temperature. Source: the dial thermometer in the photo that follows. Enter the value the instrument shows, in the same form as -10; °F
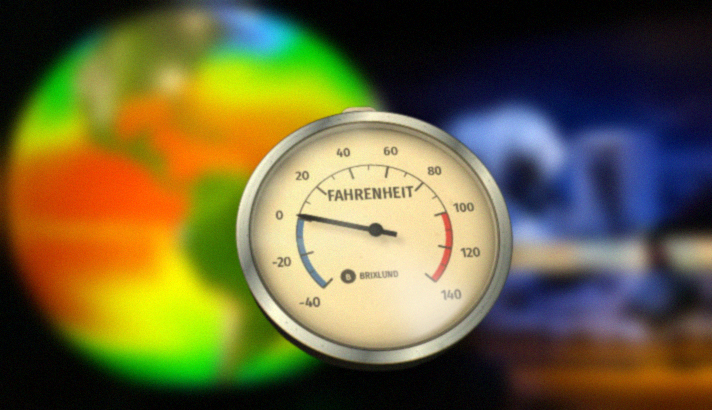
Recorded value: 0; °F
